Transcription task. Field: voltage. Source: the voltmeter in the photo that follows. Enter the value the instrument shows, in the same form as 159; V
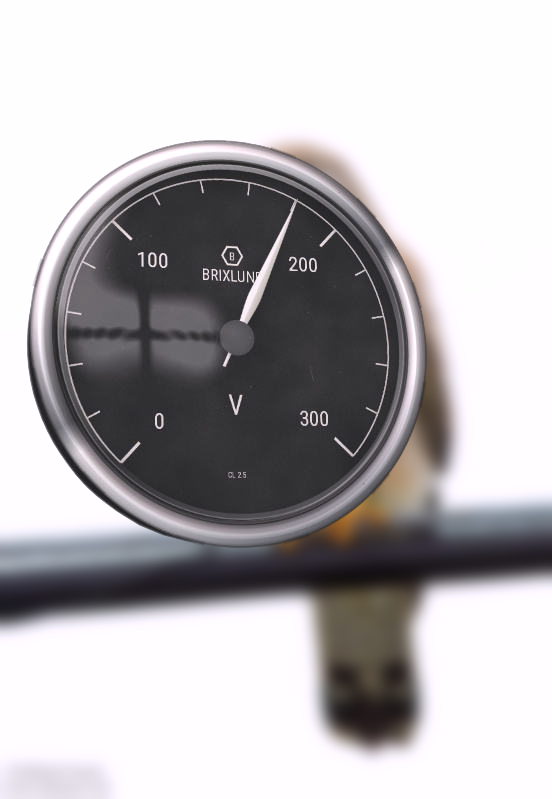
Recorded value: 180; V
